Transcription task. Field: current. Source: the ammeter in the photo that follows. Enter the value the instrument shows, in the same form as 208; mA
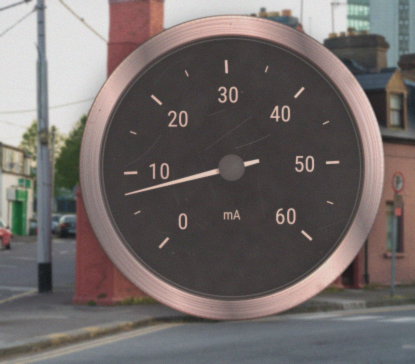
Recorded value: 7.5; mA
